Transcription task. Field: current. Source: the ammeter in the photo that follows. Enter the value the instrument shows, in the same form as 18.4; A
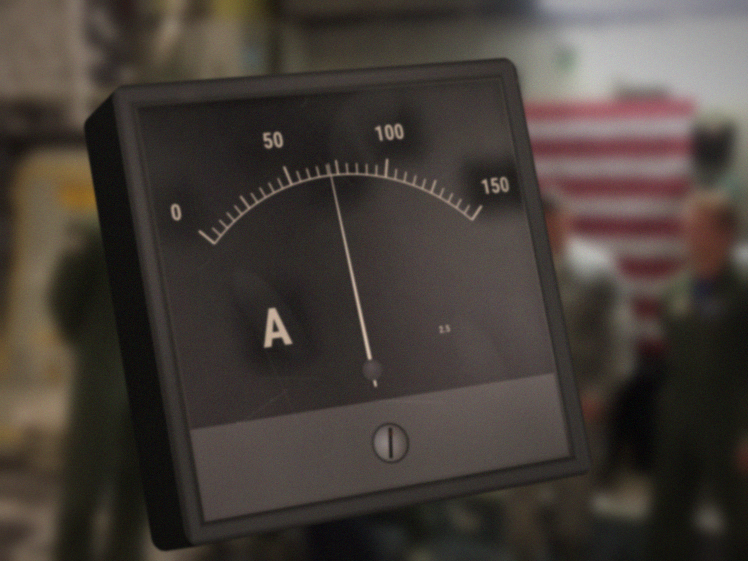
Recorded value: 70; A
